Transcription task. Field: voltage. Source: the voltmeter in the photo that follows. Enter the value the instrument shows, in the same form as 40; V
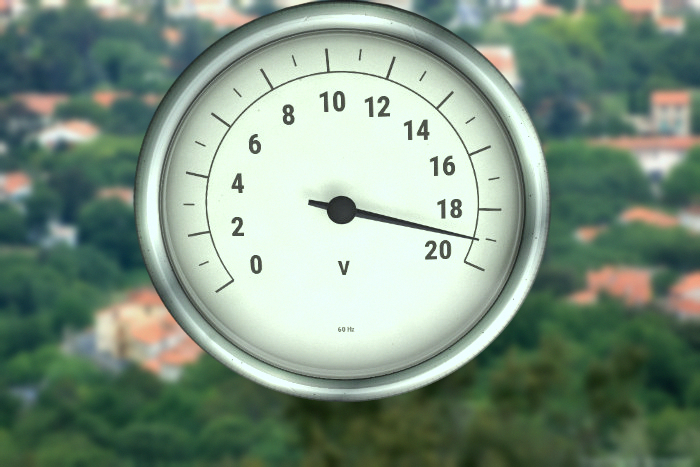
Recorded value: 19; V
